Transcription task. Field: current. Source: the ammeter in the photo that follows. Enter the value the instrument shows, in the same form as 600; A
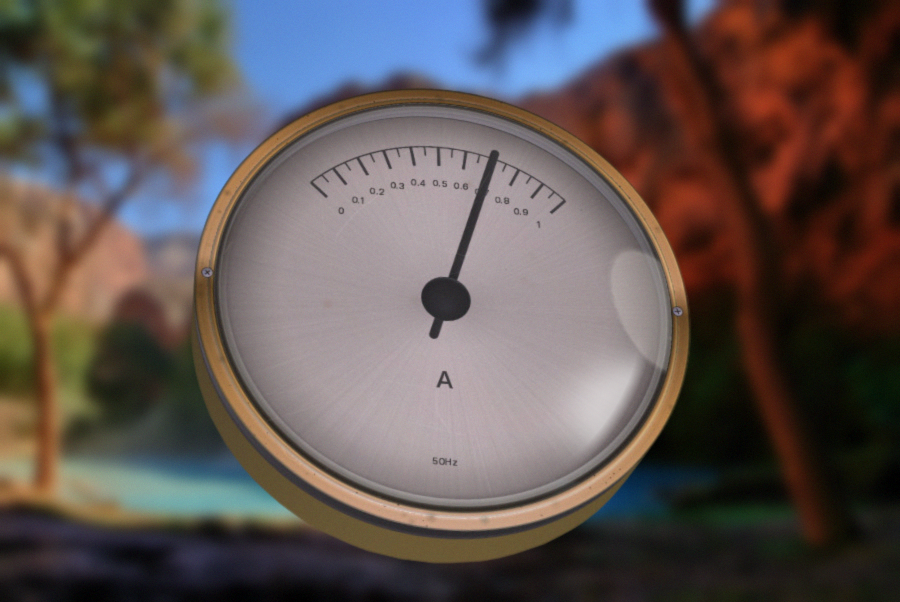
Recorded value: 0.7; A
